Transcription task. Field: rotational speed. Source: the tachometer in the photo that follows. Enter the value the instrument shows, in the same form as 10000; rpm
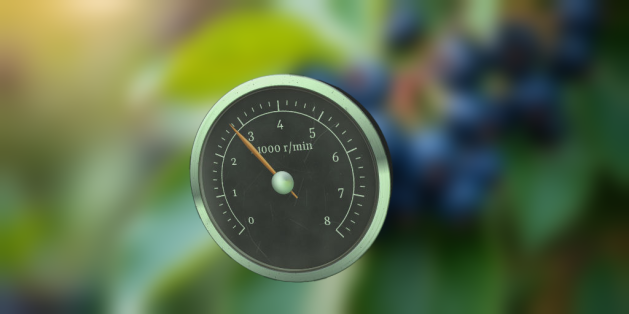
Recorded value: 2800; rpm
